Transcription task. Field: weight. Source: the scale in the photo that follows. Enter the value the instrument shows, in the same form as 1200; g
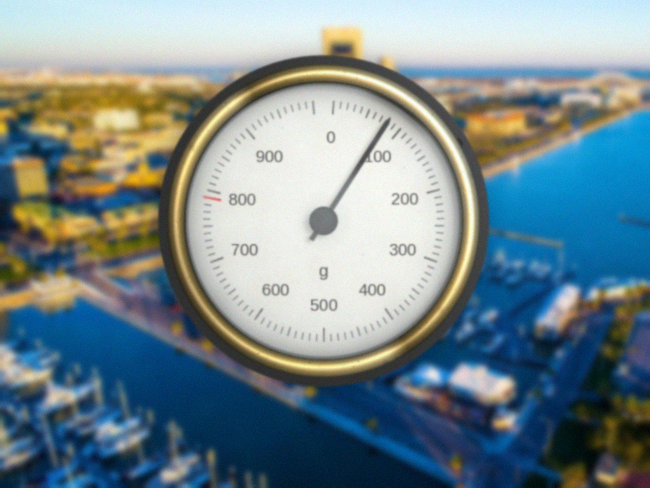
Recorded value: 80; g
